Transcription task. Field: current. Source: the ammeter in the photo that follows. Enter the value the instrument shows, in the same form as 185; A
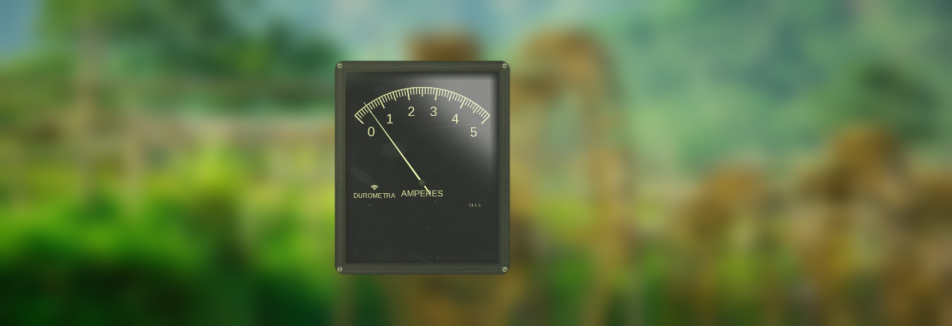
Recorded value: 0.5; A
